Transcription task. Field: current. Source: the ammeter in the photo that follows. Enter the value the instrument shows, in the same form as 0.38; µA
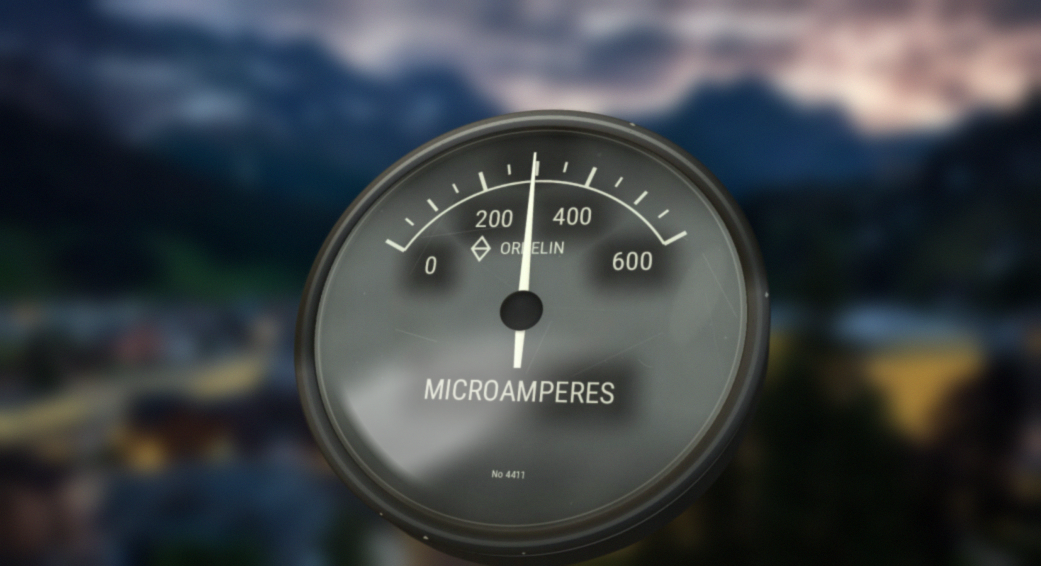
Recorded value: 300; µA
